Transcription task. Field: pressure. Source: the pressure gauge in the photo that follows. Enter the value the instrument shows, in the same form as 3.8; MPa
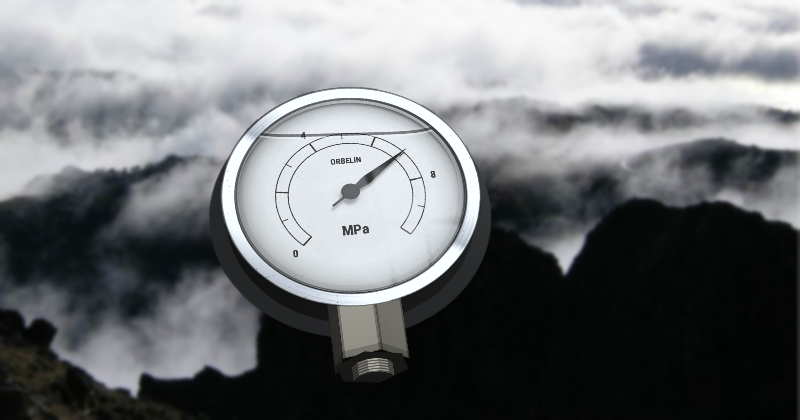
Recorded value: 7; MPa
